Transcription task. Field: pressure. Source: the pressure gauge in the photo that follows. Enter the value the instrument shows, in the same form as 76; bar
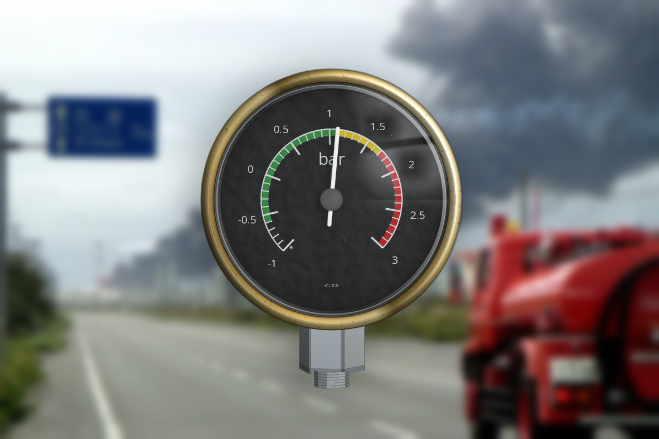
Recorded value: 1.1; bar
